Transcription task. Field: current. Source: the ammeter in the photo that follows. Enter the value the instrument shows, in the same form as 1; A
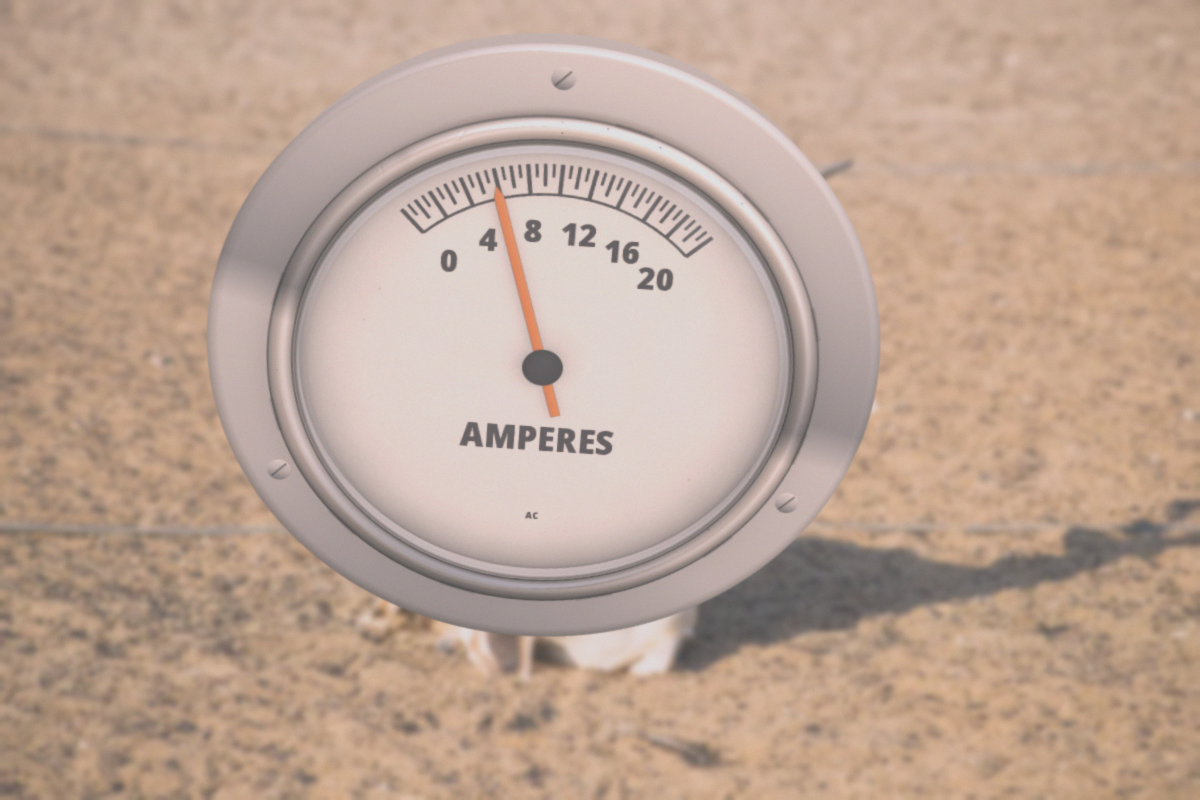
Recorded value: 6; A
